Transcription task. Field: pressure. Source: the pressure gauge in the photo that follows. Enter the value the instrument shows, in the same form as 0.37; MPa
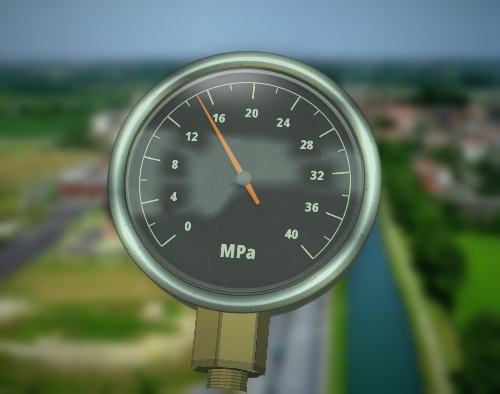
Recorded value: 15; MPa
